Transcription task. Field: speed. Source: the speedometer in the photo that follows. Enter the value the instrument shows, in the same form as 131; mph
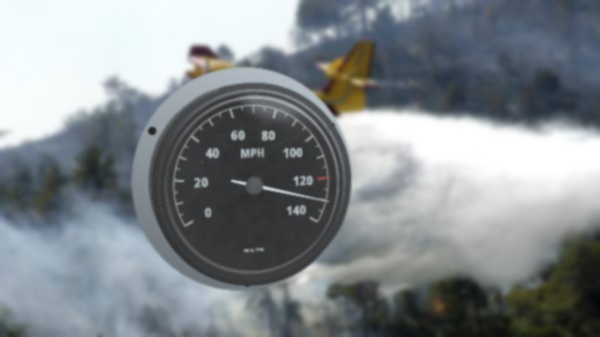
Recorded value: 130; mph
